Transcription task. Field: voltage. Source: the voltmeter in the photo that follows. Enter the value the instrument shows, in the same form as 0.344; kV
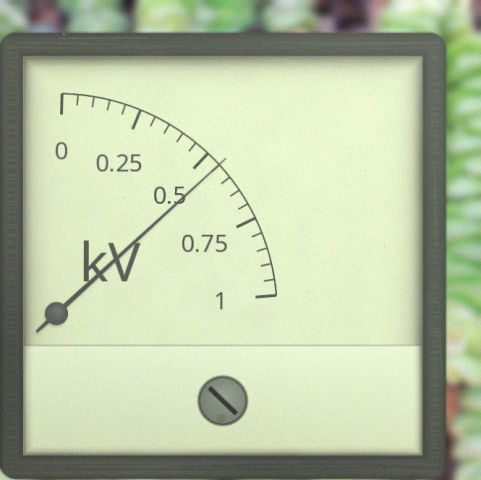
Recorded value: 0.55; kV
